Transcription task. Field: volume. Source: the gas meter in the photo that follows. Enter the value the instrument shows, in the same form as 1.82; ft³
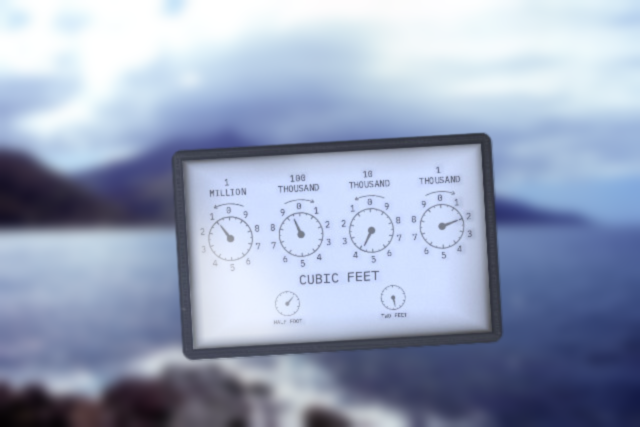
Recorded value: 94200; ft³
